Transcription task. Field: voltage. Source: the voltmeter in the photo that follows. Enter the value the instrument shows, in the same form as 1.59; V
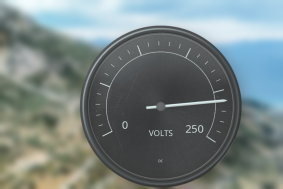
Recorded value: 210; V
